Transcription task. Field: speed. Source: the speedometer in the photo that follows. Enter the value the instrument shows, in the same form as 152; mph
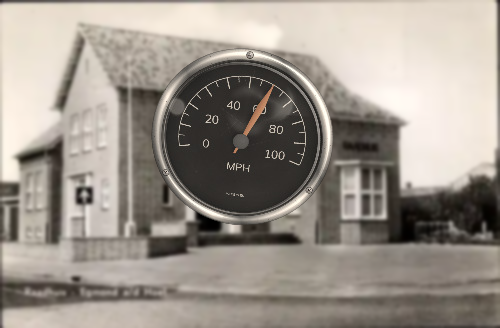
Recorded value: 60; mph
